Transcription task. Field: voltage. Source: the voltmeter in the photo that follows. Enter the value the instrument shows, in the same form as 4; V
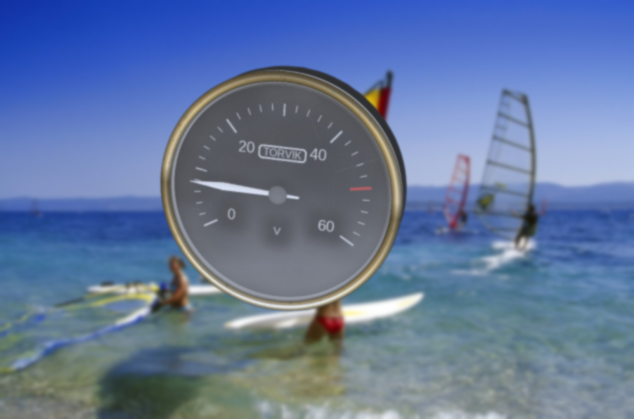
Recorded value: 8; V
